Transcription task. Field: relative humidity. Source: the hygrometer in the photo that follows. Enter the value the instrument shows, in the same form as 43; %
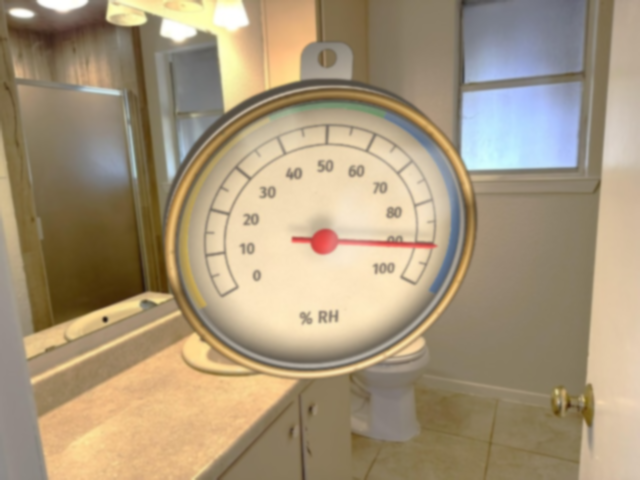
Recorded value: 90; %
